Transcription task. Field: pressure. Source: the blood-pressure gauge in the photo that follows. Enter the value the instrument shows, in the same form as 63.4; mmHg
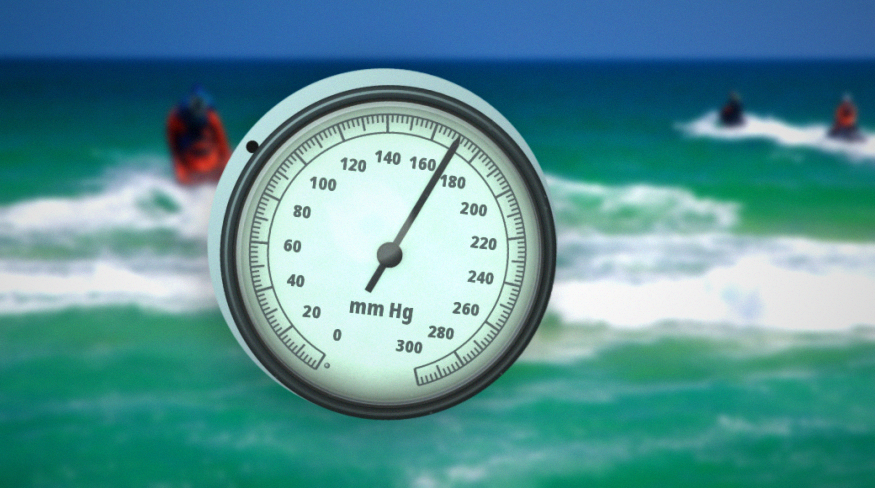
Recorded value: 170; mmHg
